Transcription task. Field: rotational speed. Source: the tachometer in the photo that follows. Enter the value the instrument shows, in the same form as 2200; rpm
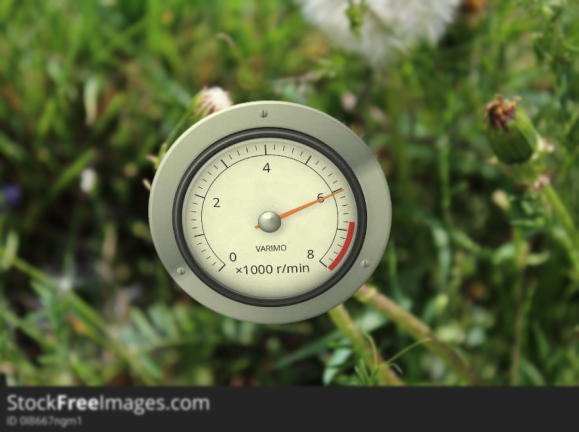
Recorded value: 6000; rpm
